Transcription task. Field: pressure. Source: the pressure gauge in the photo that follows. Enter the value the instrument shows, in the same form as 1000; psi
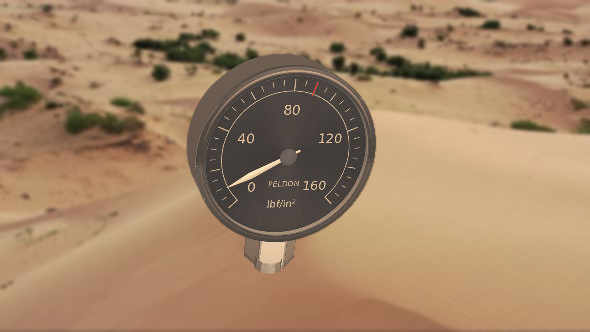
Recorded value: 10; psi
